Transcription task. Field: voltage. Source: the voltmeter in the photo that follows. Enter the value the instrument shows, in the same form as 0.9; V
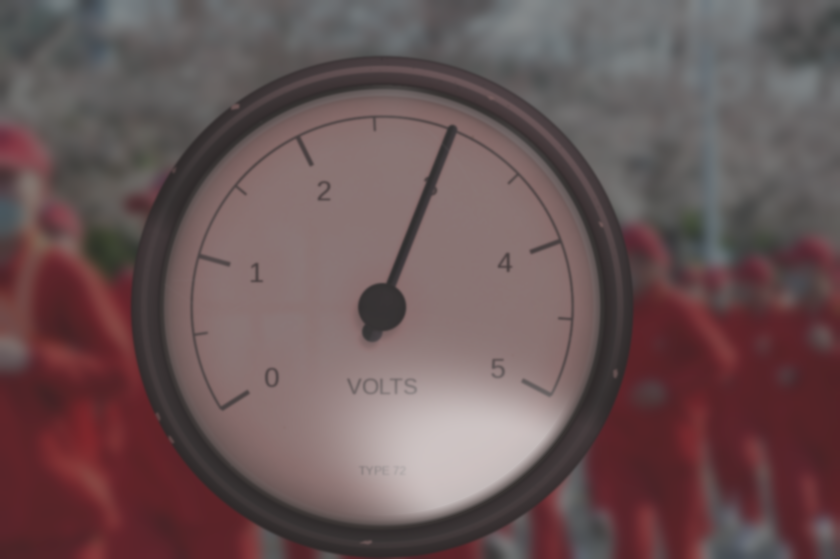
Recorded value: 3; V
